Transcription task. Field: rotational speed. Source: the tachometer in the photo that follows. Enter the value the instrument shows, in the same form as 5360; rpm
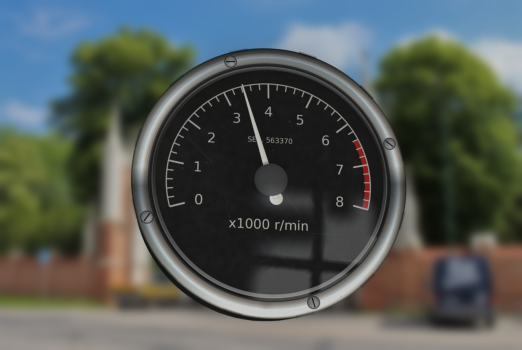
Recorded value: 3400; rpm
